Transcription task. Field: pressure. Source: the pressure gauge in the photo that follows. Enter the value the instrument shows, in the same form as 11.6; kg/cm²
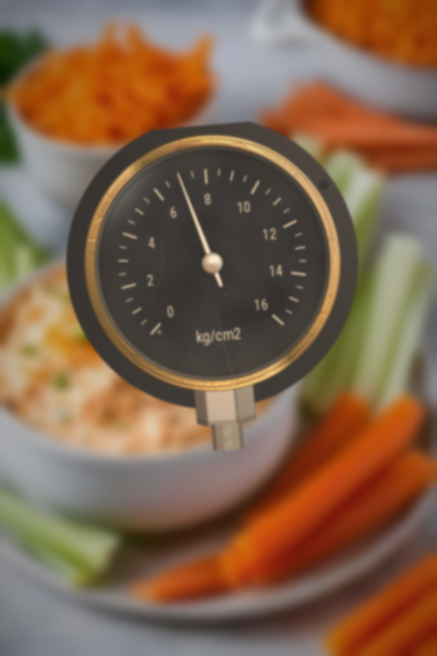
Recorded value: 7; kg/cm²
